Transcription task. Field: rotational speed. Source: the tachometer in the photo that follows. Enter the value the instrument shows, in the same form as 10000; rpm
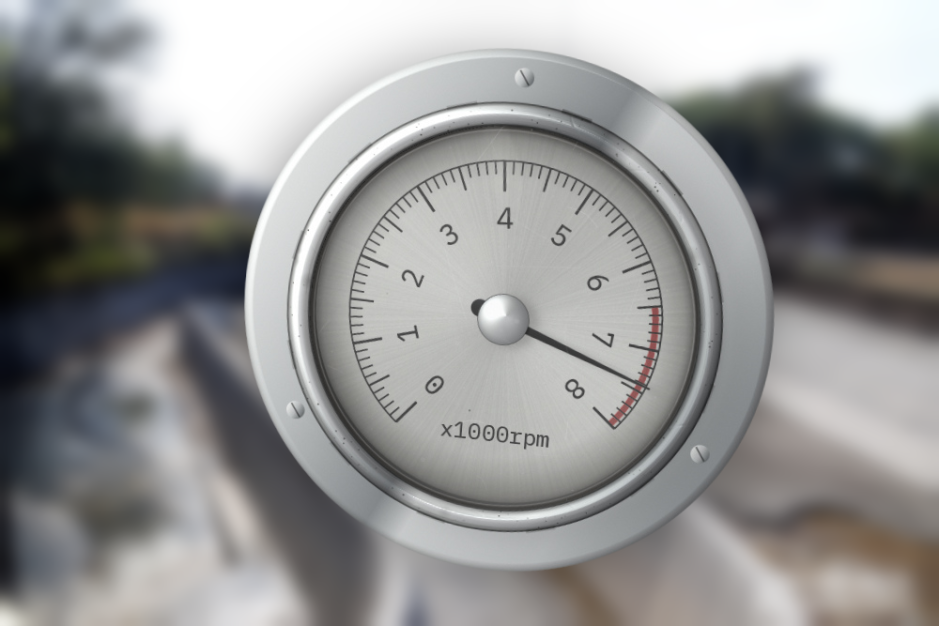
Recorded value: 7400; rpm
